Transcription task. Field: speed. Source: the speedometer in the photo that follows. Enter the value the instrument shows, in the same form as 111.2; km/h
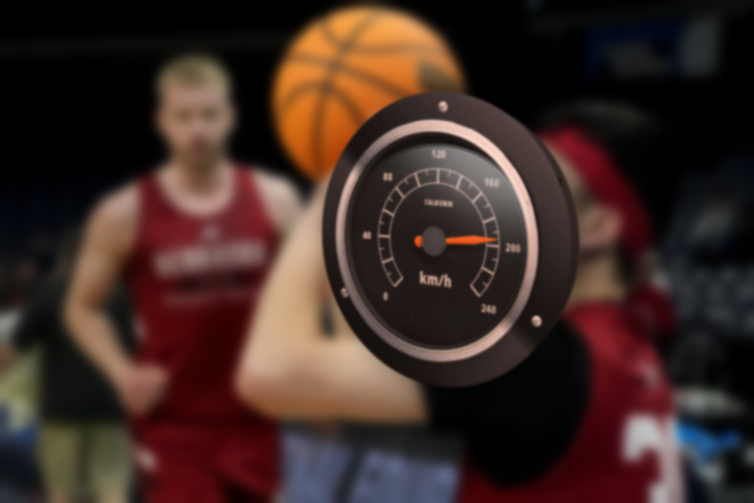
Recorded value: 195; km/h
